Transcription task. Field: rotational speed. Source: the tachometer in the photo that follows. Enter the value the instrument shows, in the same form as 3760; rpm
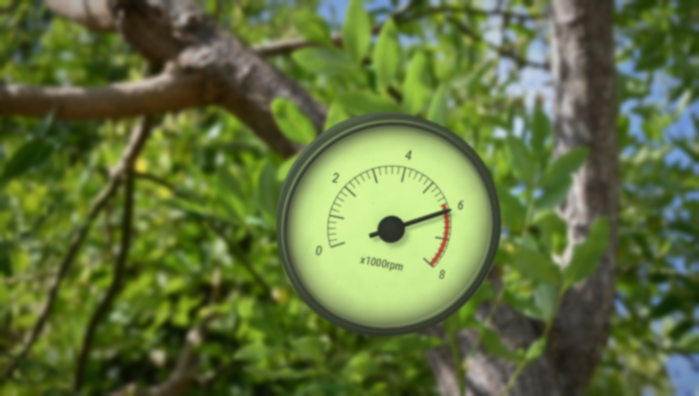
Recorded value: 6000; rpm
